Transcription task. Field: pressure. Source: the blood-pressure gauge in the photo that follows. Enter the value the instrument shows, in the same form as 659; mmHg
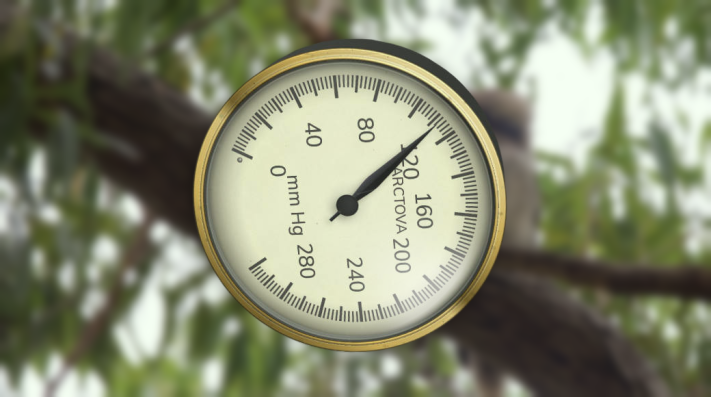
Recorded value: 112; mmHg
